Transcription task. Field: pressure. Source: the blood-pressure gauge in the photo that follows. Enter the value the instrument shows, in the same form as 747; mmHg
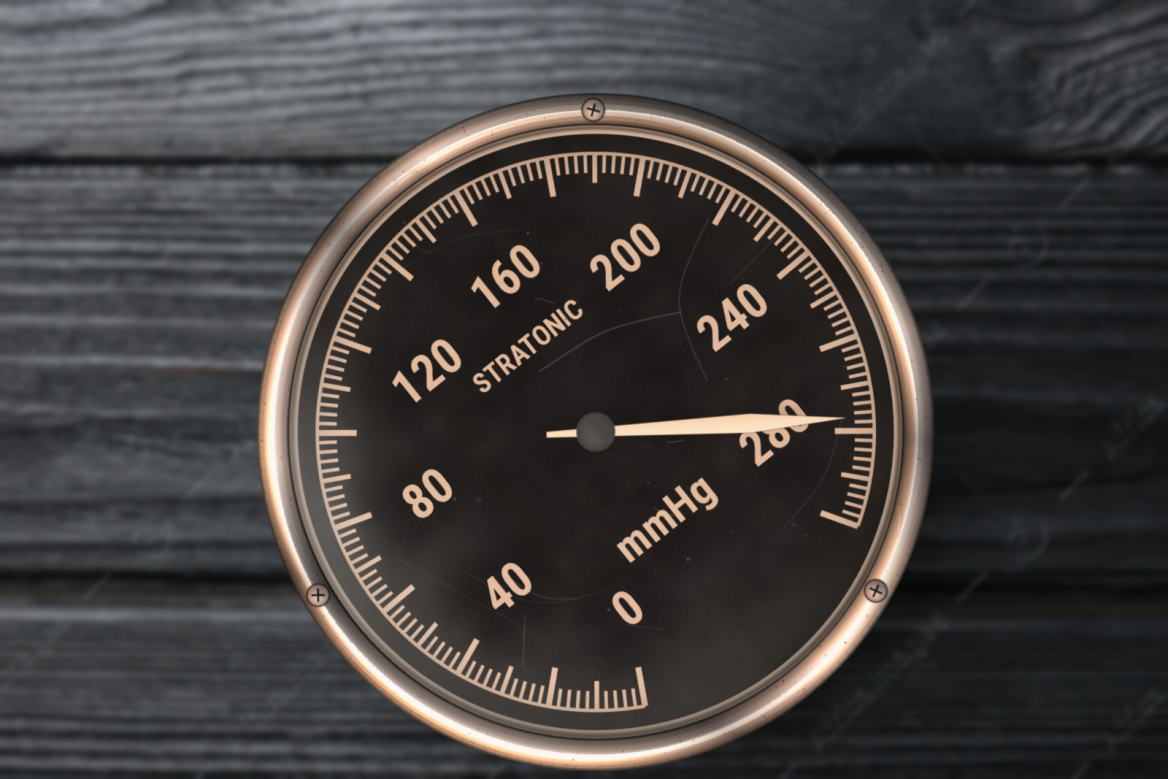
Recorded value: 277; mmHg
